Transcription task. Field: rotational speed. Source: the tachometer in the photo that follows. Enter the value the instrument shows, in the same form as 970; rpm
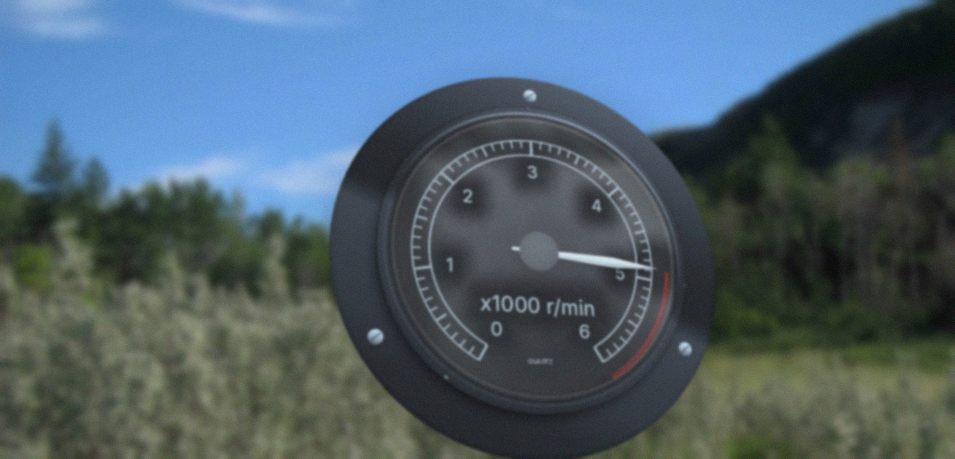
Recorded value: 4900; rpm
